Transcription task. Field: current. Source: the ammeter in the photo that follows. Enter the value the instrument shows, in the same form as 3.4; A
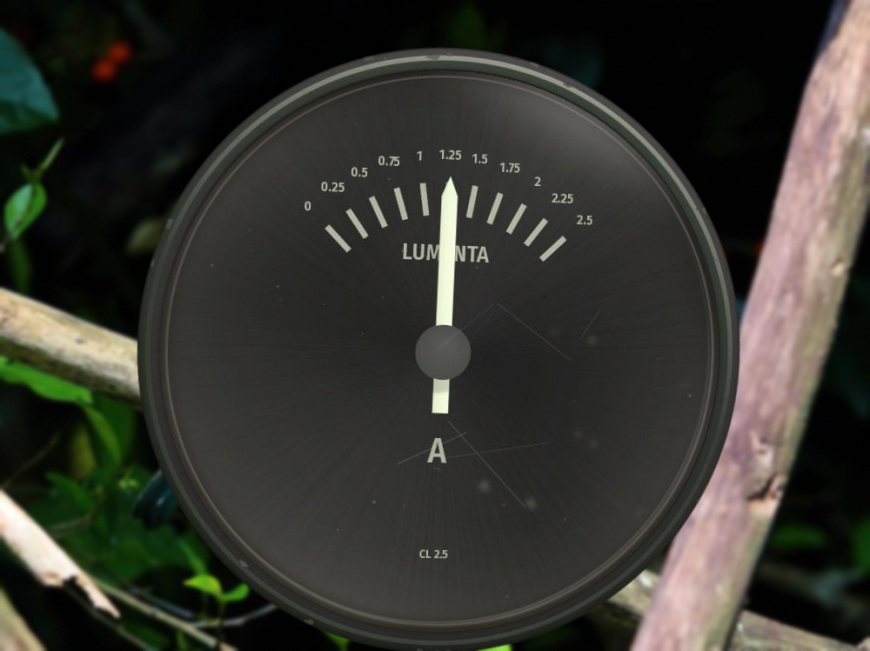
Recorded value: 1.25; A
